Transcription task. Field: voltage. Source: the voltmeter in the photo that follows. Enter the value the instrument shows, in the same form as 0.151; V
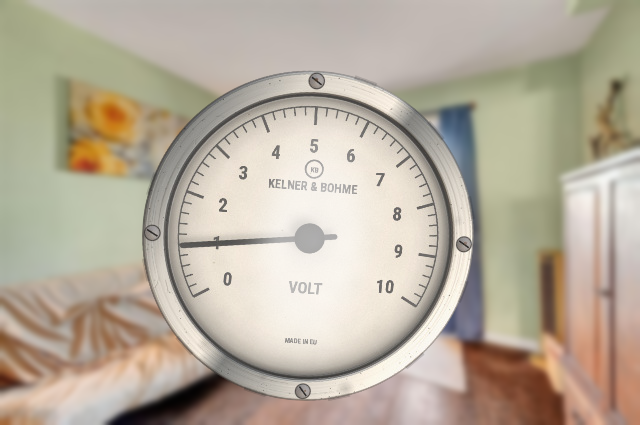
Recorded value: 1; V
